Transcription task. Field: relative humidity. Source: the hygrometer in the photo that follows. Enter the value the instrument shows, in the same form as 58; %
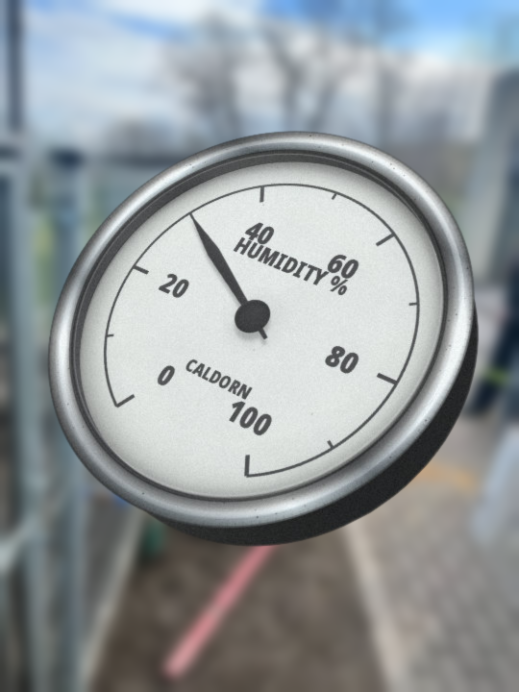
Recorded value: 30; %
